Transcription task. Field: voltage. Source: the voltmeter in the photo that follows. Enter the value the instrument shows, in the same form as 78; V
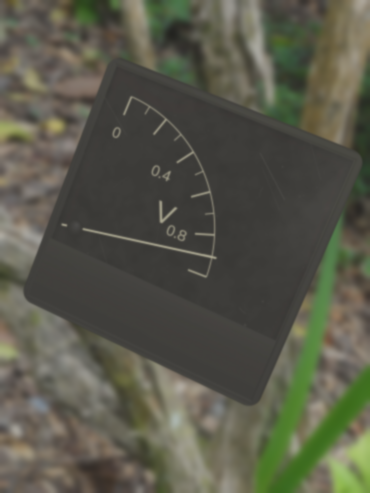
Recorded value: 0.9; V
